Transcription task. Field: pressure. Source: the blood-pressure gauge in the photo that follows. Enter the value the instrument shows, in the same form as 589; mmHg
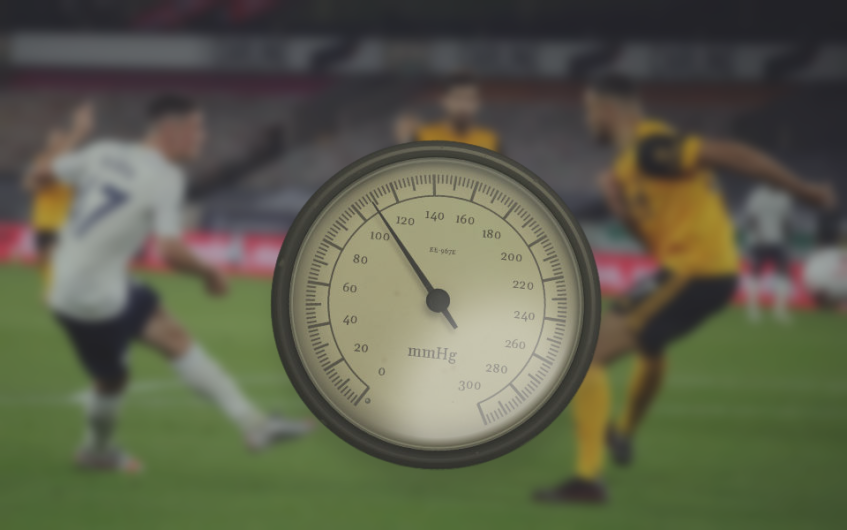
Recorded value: 108; mmHg
